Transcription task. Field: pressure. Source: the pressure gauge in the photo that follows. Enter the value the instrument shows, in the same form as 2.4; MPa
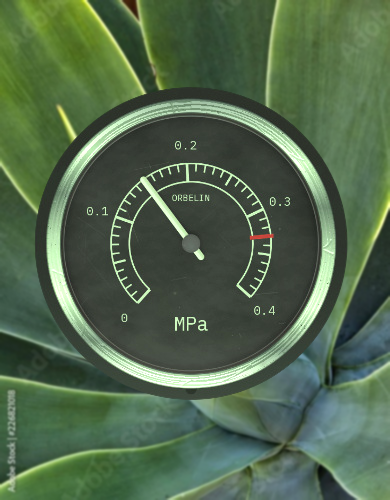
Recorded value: 0.15; MPa
